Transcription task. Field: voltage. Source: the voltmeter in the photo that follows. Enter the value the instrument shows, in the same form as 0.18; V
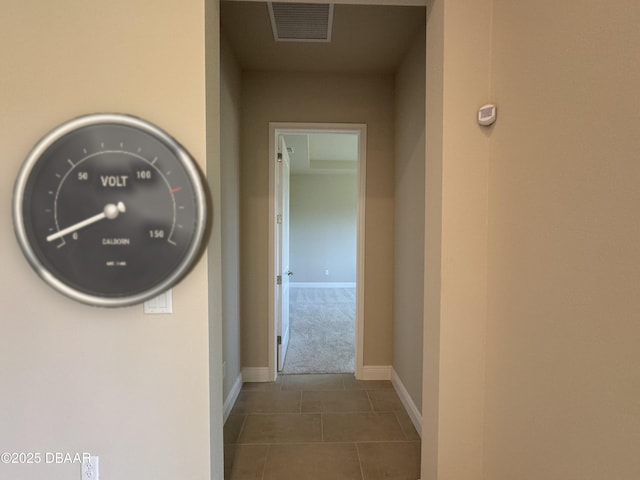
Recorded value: 5; V
